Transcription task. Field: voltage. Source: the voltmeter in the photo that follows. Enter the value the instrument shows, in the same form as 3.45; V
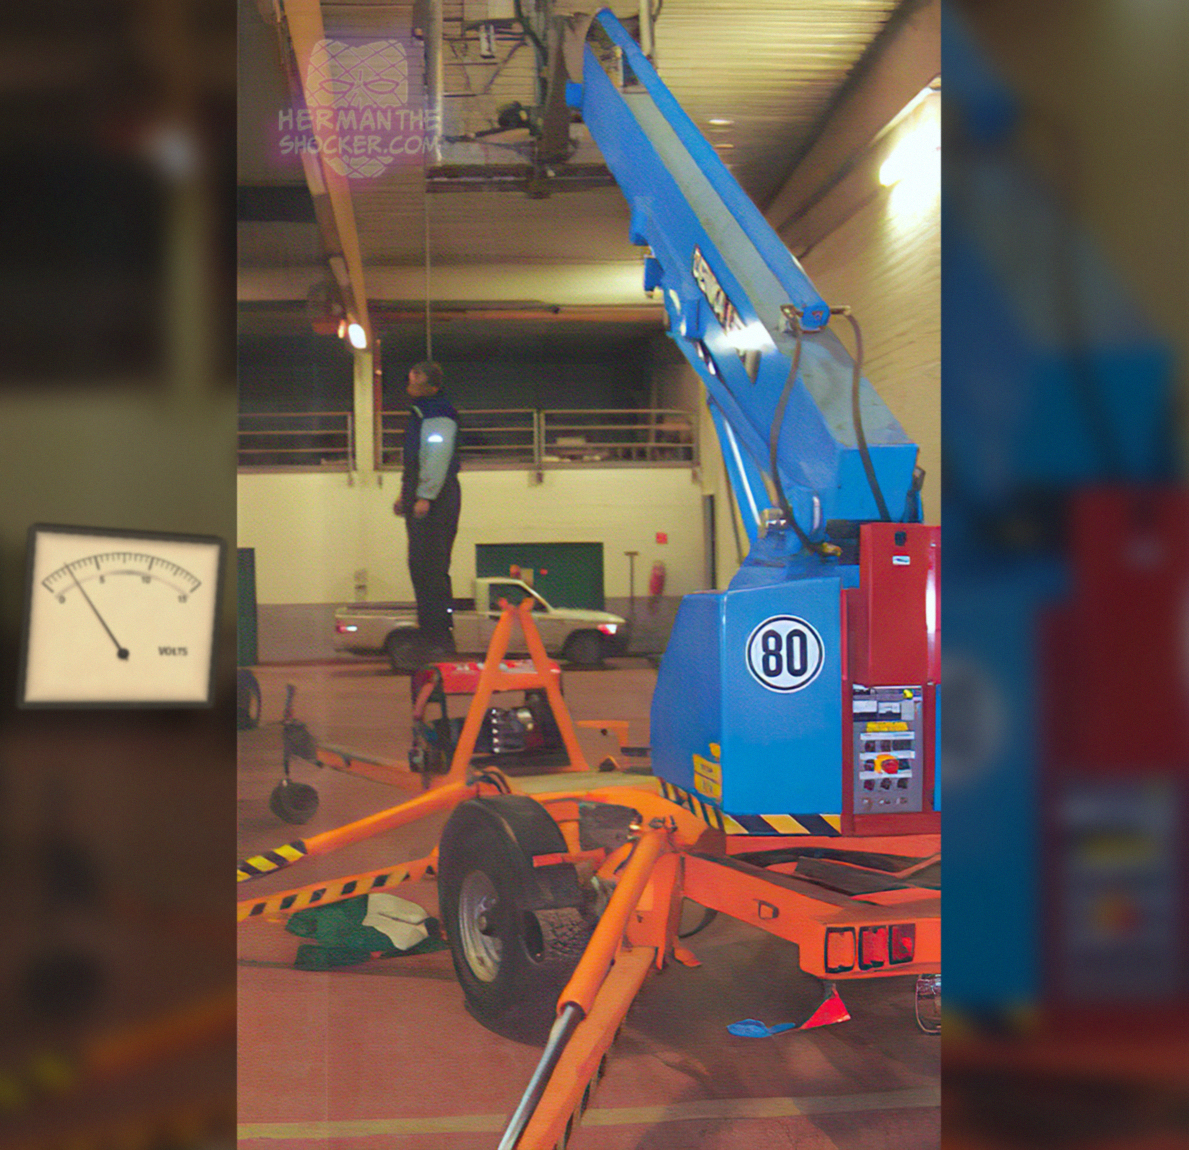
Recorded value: 2.5; V
